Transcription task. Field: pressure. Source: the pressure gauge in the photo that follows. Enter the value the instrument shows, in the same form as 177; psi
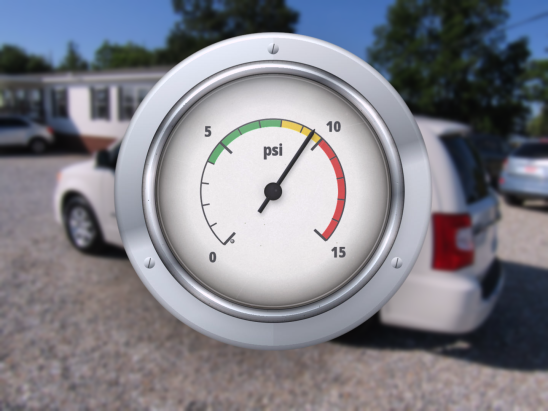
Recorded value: 9.5; psi
